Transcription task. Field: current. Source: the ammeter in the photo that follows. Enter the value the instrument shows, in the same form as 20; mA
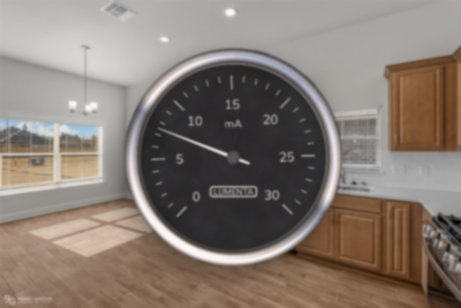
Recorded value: 7.5; mA
